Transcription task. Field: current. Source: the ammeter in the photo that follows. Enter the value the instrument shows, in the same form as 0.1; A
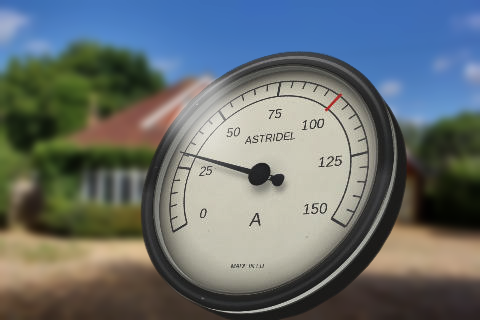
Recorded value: 30; A
